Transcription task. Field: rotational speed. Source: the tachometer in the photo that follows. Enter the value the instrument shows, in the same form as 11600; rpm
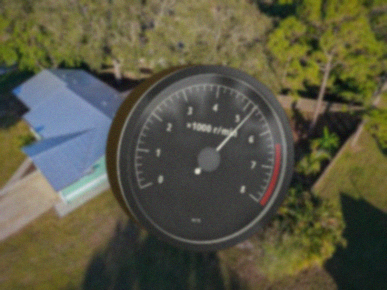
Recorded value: 5200; rpm
